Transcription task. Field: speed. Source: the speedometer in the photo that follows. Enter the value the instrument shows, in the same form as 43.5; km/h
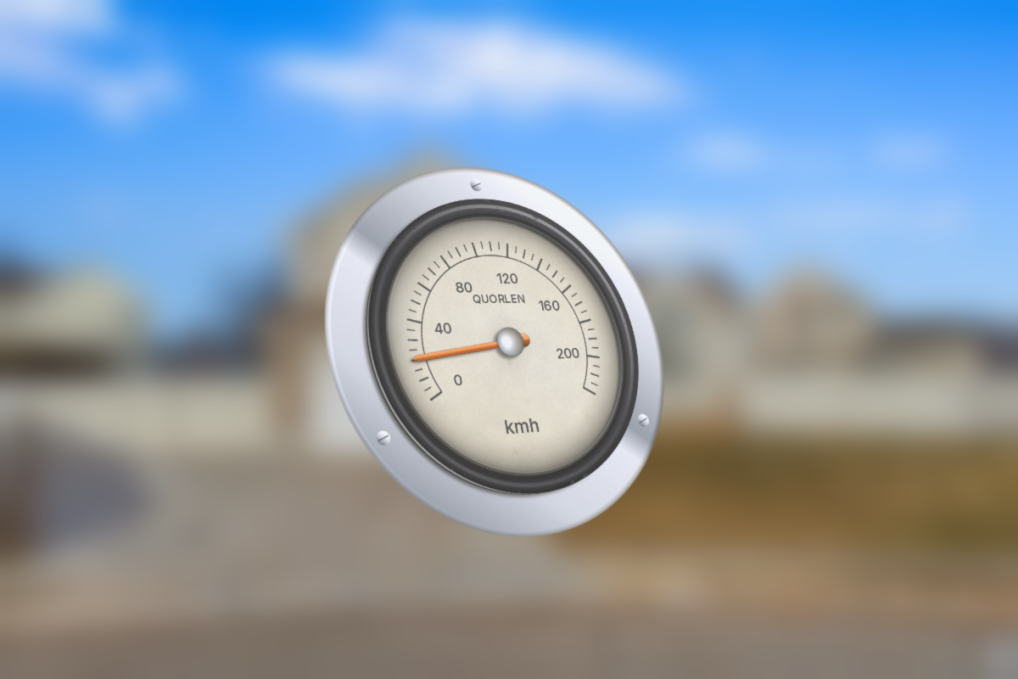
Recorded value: 20; km/h
